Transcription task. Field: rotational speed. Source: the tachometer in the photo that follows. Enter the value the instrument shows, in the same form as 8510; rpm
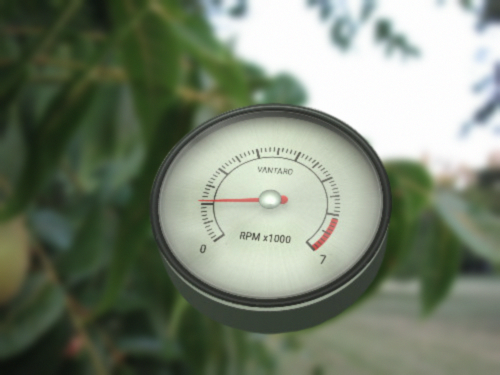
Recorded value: 1000; rpm
